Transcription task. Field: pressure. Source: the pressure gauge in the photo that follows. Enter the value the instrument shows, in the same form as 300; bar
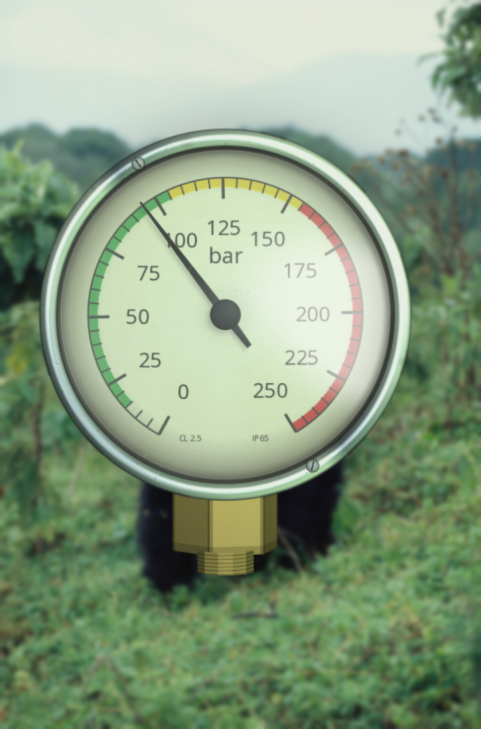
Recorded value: 95; bar
